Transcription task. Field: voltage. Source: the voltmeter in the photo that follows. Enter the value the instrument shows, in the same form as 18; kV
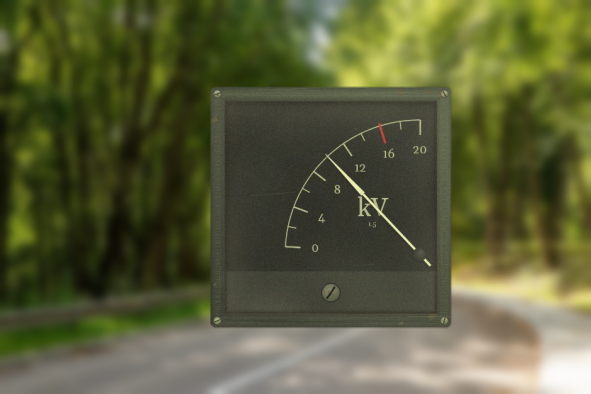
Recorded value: 10; kV
